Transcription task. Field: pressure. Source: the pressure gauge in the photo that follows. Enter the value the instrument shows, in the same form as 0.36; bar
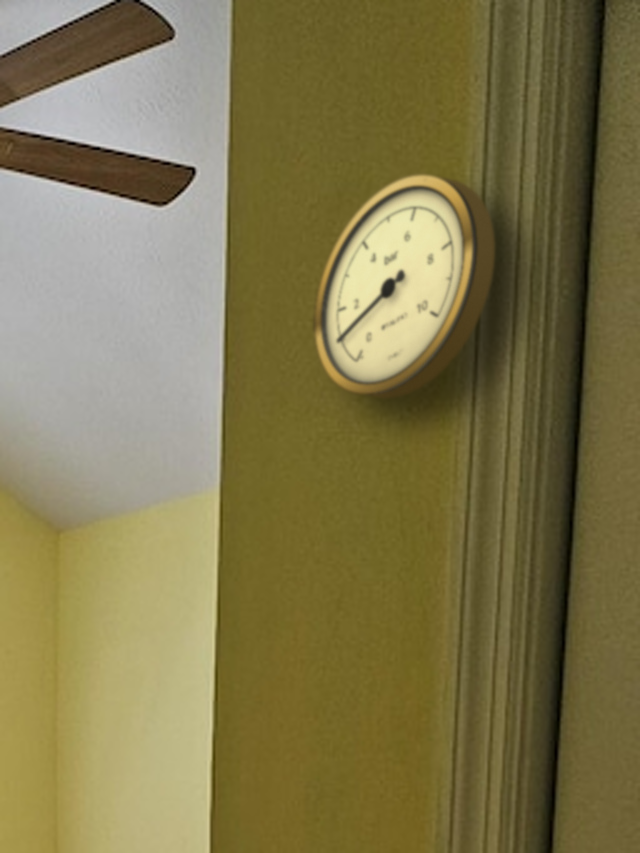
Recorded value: 1; bar
